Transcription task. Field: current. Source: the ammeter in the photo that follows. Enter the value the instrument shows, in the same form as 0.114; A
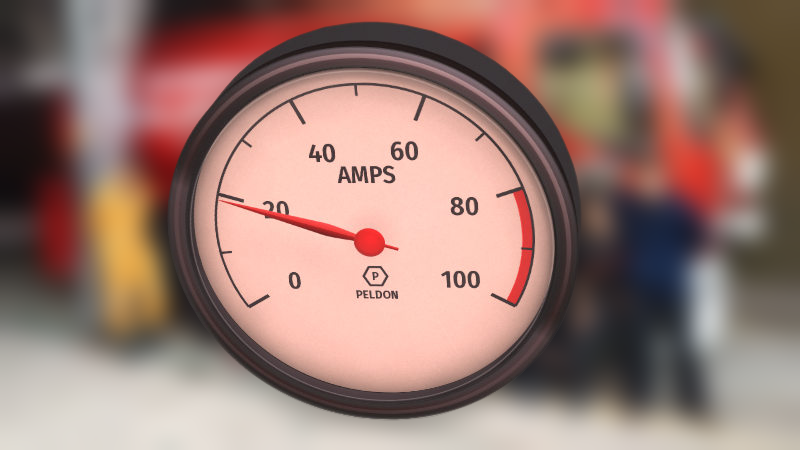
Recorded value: 20; A
